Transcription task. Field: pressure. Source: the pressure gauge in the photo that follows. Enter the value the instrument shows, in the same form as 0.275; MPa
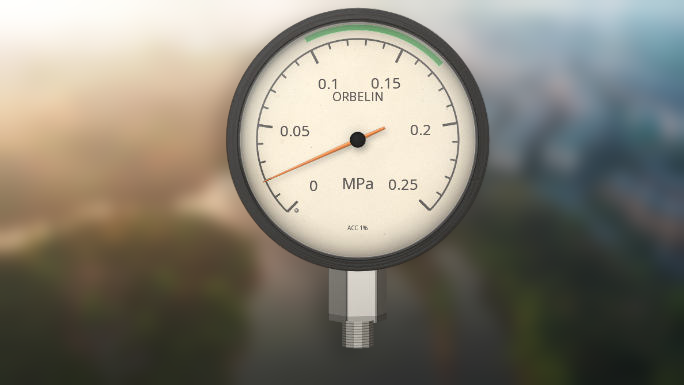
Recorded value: 0.02; MPa
